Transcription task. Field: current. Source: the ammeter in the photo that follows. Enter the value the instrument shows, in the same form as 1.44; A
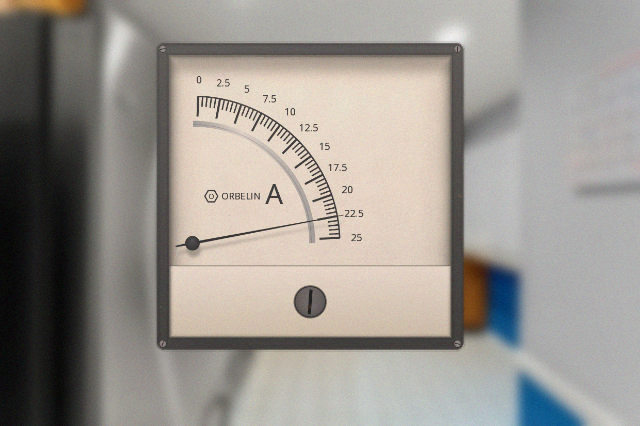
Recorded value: 22.5; A
